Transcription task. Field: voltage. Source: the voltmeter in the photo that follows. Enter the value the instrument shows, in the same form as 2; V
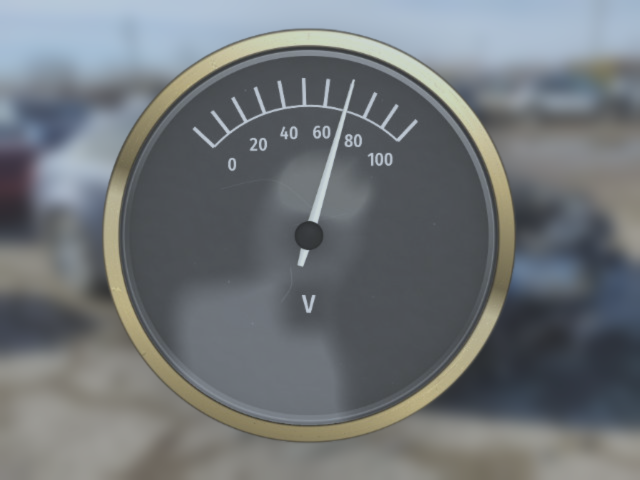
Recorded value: 70; V
